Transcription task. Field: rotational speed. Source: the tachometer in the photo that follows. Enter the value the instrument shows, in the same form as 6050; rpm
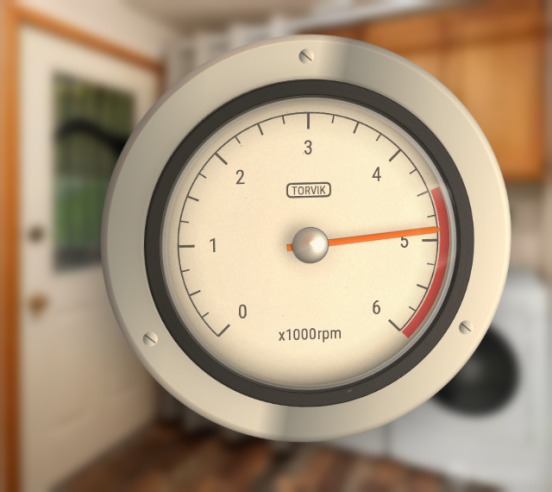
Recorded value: 4875; rpm
